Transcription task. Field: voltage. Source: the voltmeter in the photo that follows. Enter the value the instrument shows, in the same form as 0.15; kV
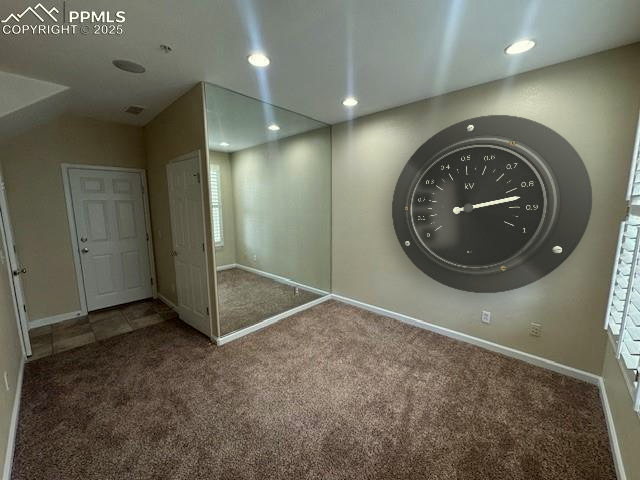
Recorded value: 0.85; kV
